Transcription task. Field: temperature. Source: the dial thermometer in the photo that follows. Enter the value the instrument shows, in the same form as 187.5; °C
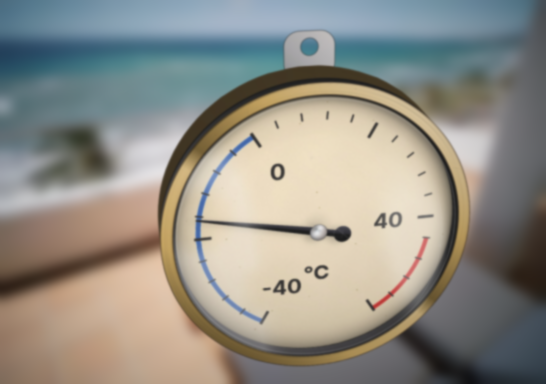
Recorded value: -16; °C
